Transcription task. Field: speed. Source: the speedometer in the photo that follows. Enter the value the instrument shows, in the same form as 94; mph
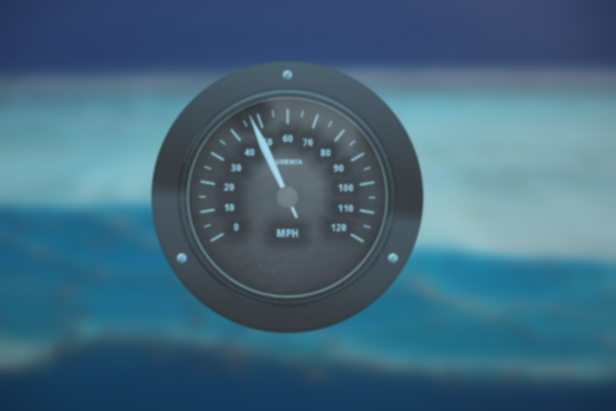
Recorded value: 47.5; mph
